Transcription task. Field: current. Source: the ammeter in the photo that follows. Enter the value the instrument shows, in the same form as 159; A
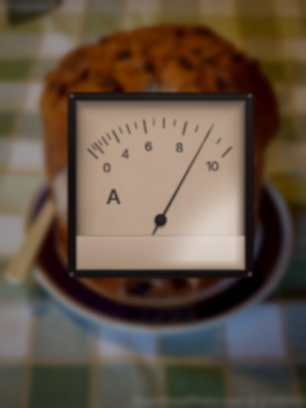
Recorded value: 9; A
